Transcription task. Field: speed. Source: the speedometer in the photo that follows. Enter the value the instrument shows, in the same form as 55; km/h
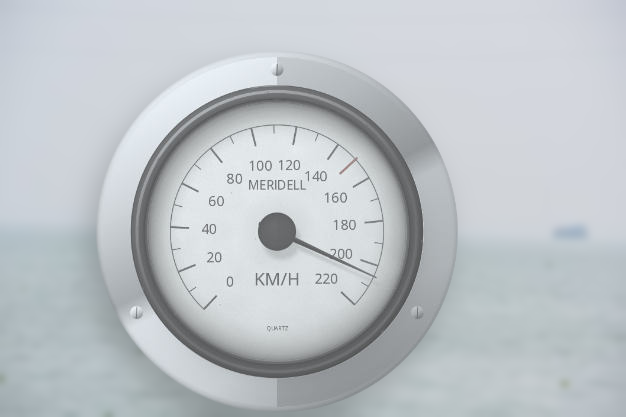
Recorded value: 205; km/h
